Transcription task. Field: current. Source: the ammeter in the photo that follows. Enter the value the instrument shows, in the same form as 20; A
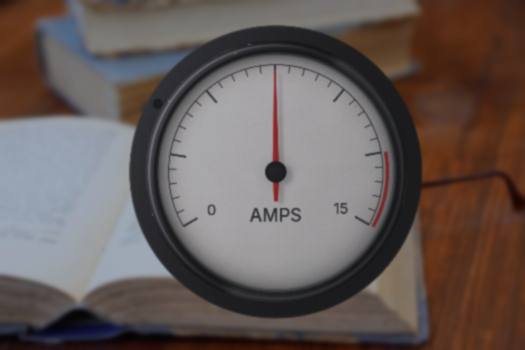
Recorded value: 7.5; A
